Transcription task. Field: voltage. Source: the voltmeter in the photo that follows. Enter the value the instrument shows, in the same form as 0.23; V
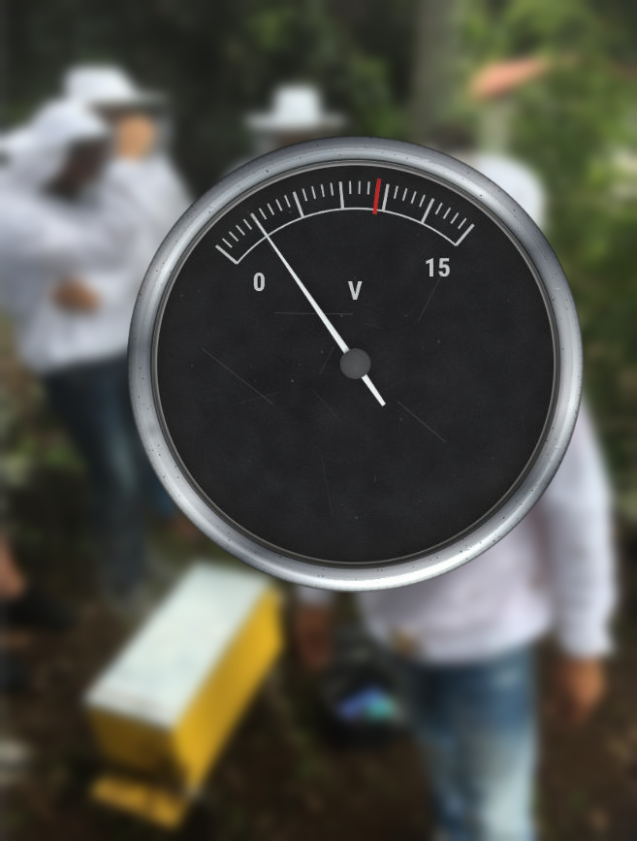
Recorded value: 2.5; V
